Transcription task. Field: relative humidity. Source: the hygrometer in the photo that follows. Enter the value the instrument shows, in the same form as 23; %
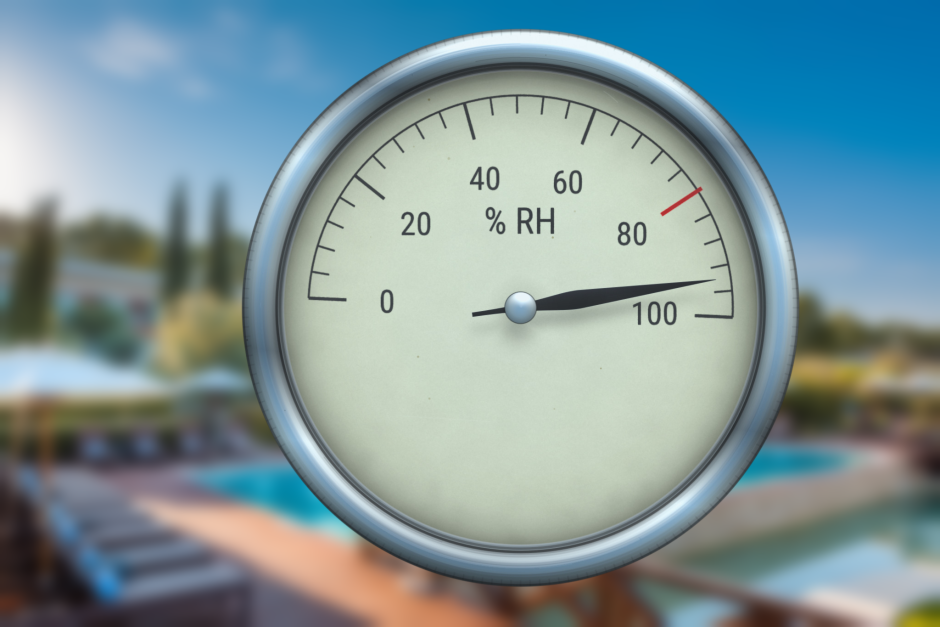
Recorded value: 94; %
